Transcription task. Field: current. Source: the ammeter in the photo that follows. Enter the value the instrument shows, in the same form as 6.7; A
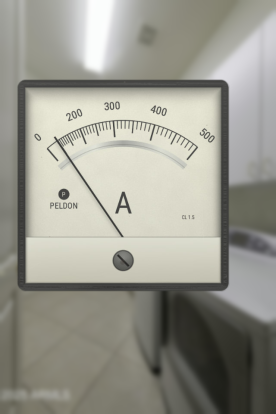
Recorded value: 100; A
